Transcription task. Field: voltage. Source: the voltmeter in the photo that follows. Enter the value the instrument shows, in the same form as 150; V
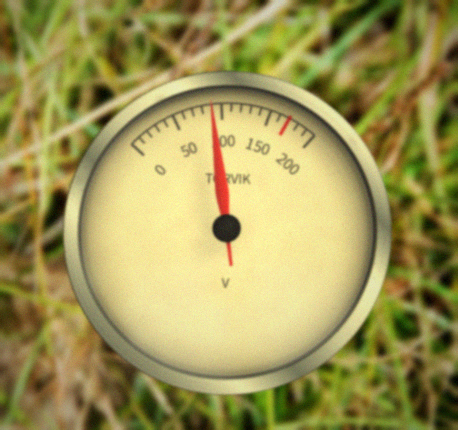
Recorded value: 90; V
